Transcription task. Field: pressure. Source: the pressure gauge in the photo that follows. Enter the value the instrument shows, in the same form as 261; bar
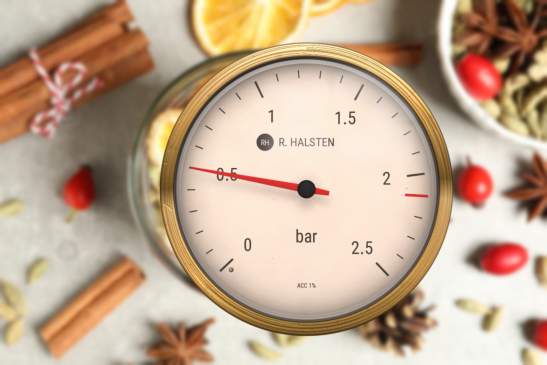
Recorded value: 0.5; bar
